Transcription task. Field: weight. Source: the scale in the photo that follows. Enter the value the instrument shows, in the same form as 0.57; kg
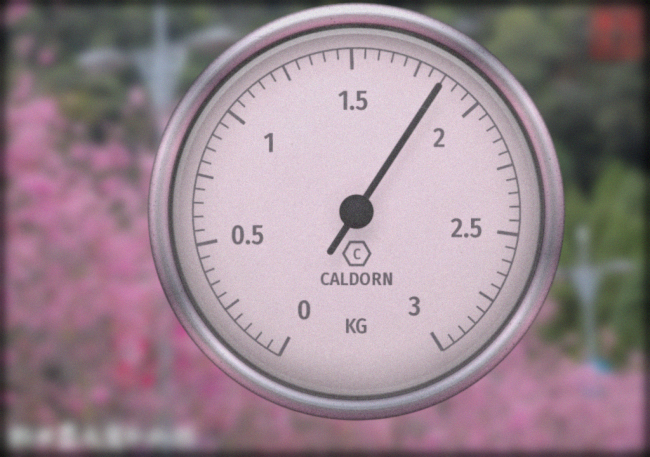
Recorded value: 1.85; kg
